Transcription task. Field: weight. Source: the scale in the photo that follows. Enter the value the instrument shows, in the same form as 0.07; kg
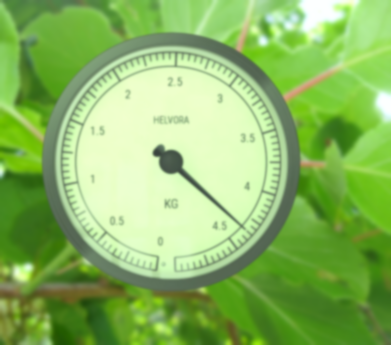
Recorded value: 4.35; kg
